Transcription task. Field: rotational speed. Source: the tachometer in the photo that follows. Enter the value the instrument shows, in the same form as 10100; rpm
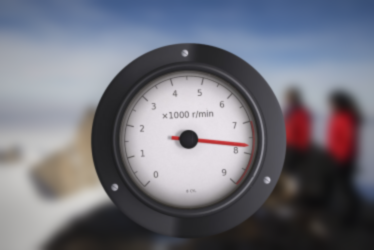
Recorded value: 7750; rpm
